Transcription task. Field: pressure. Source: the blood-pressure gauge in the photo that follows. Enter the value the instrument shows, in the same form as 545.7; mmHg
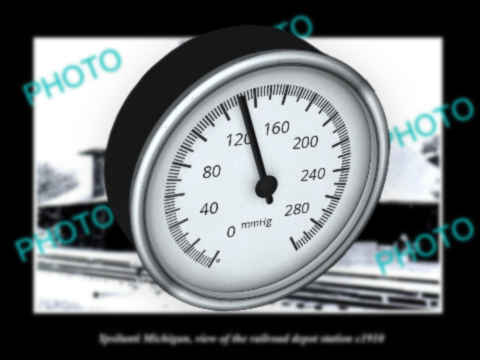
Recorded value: 130; mmHg
